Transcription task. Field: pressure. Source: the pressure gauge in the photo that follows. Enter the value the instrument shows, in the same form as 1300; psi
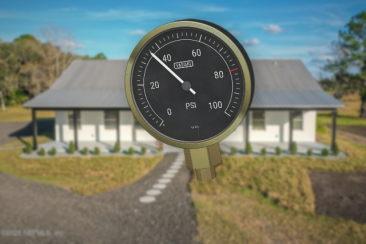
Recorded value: 36; psi
